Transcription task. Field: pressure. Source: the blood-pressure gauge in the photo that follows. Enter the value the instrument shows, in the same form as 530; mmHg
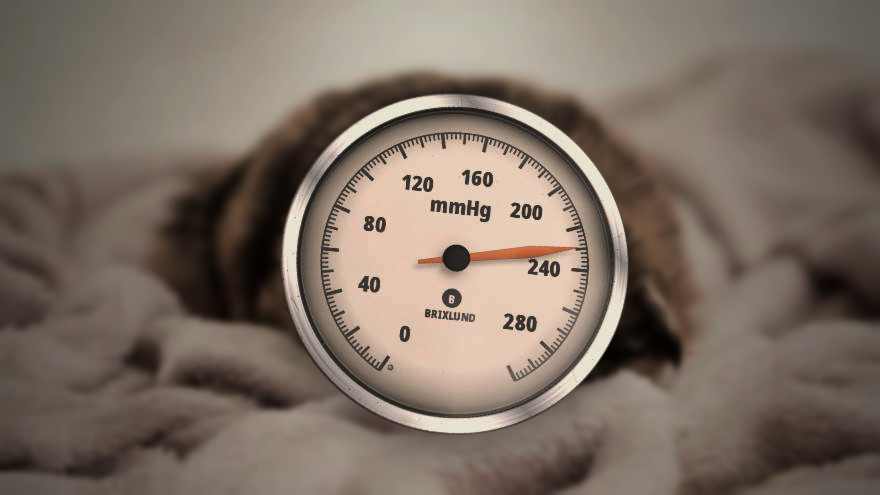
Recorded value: 230; mmHg
